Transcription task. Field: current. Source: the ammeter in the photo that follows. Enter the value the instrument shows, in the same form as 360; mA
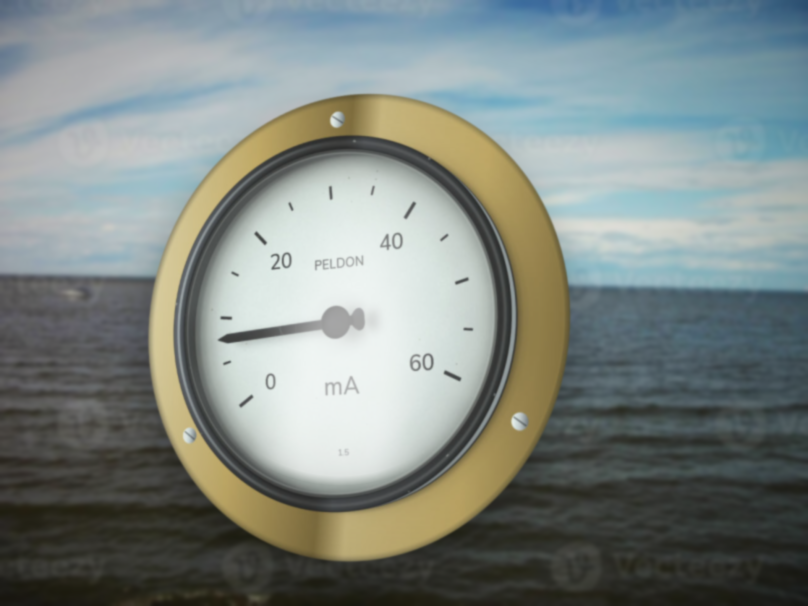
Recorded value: 7.5; mA
